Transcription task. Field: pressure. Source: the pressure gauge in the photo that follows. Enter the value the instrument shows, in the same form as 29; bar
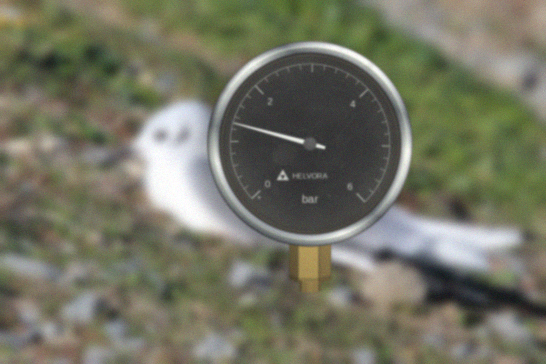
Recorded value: 1.3; bar
